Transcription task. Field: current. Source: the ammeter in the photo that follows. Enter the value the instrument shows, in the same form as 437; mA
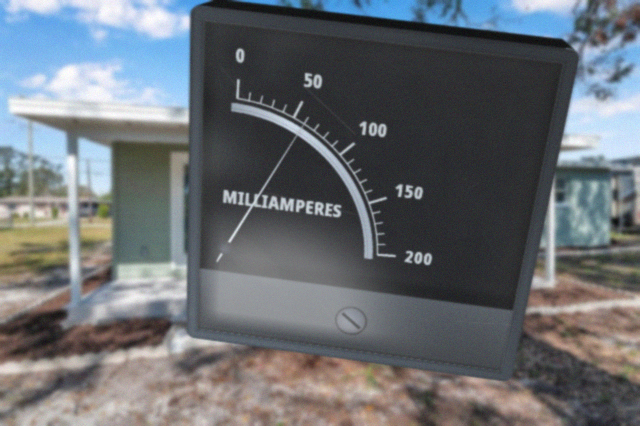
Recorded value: 60; mA
